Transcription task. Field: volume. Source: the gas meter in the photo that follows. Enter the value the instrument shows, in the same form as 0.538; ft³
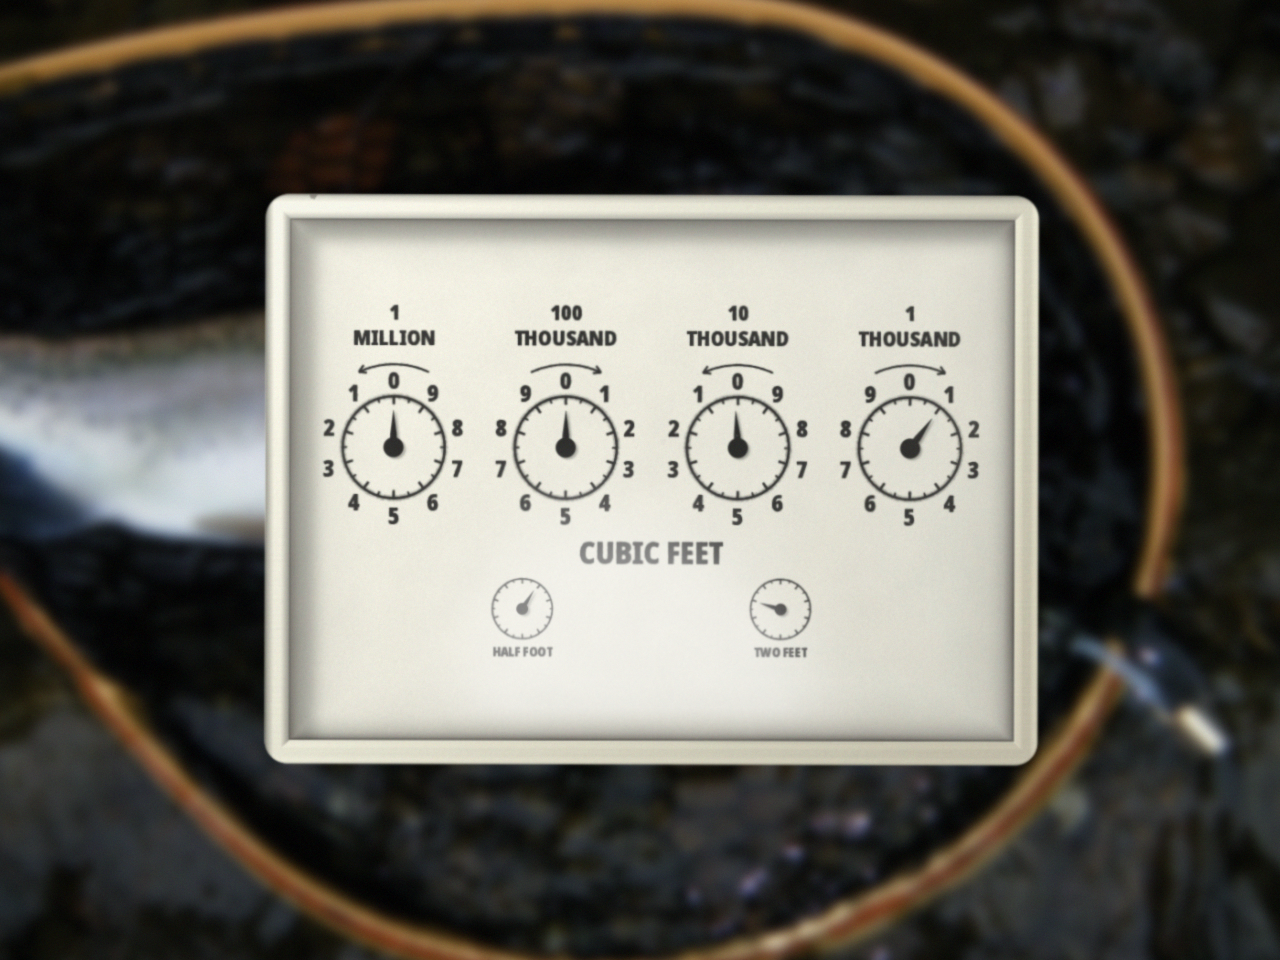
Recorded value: 100; ft³
